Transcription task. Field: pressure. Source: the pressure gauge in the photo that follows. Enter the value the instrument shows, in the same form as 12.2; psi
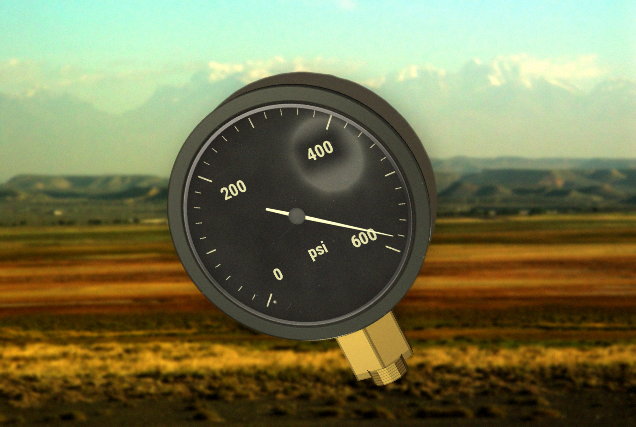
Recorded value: 580; psi
